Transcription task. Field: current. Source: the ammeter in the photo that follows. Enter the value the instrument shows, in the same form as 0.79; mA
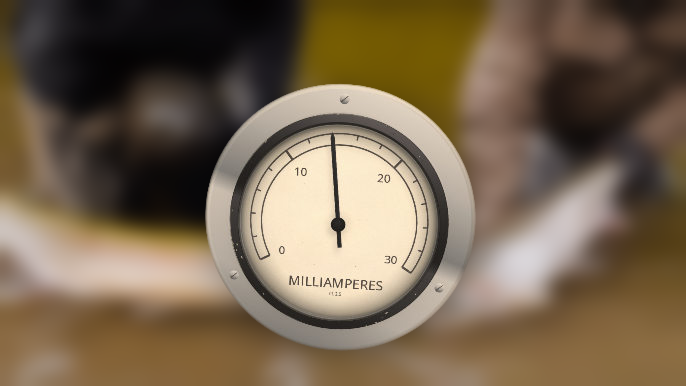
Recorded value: 14; mA
